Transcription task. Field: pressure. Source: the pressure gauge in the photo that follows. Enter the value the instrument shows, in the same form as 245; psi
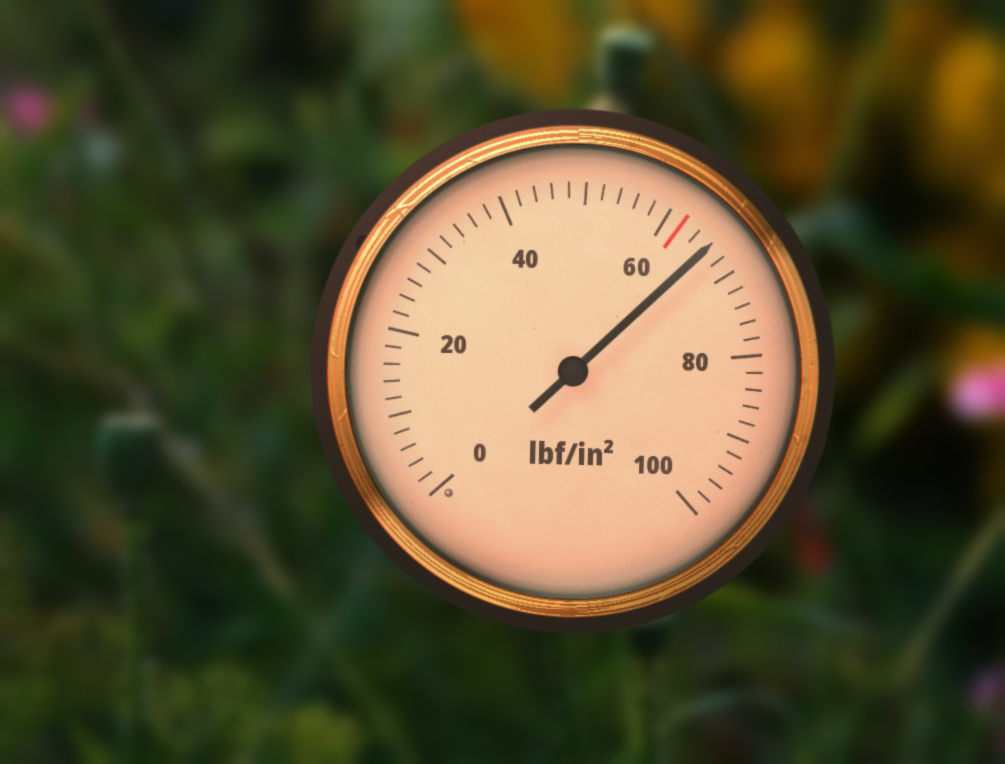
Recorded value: 66; psi
